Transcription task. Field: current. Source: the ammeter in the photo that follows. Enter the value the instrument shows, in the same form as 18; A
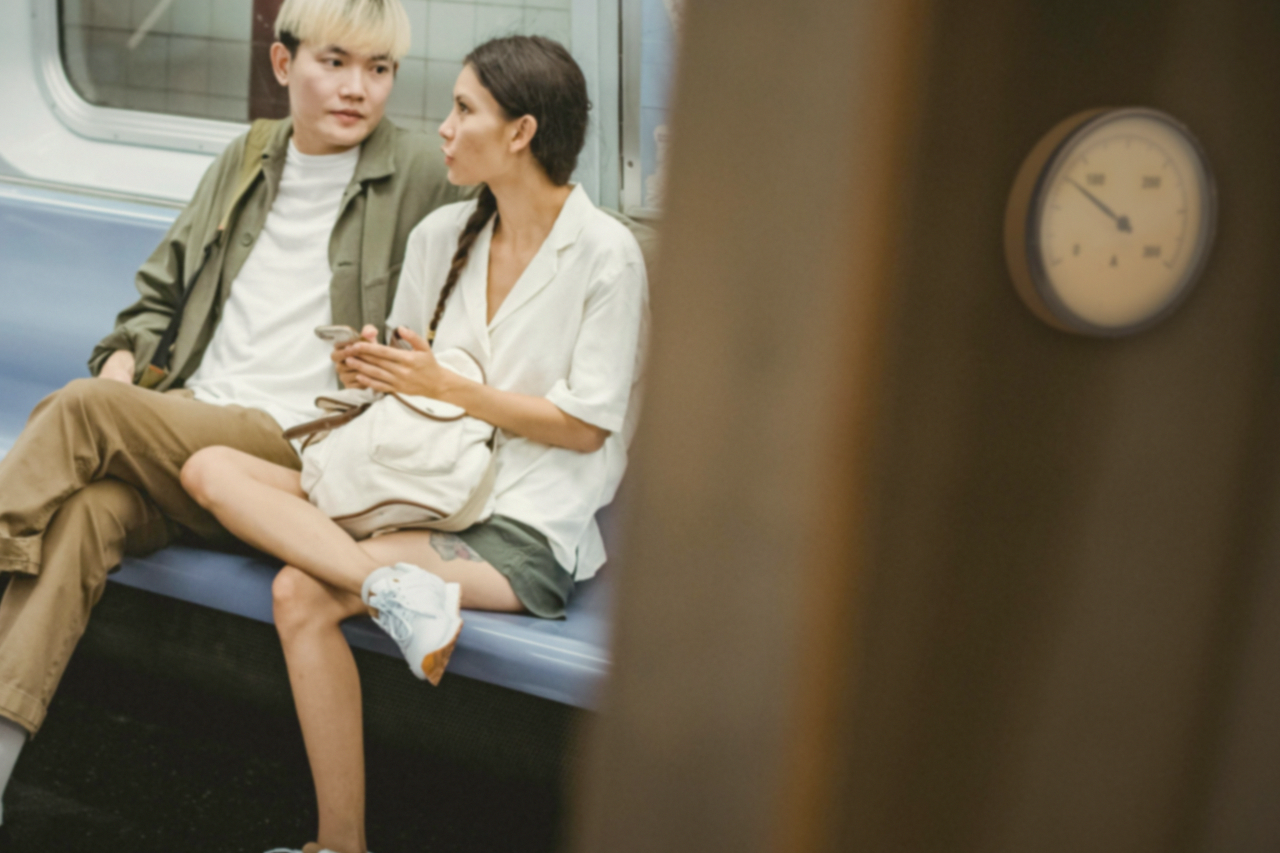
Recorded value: 75; A
